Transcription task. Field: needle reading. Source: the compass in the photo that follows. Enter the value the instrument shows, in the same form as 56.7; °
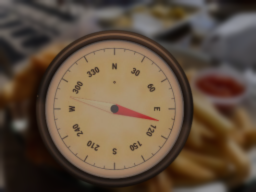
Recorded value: 105; °
